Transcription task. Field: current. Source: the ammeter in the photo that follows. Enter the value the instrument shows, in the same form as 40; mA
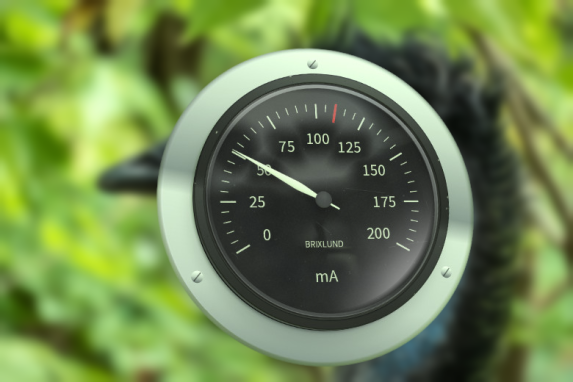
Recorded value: 50; mA
